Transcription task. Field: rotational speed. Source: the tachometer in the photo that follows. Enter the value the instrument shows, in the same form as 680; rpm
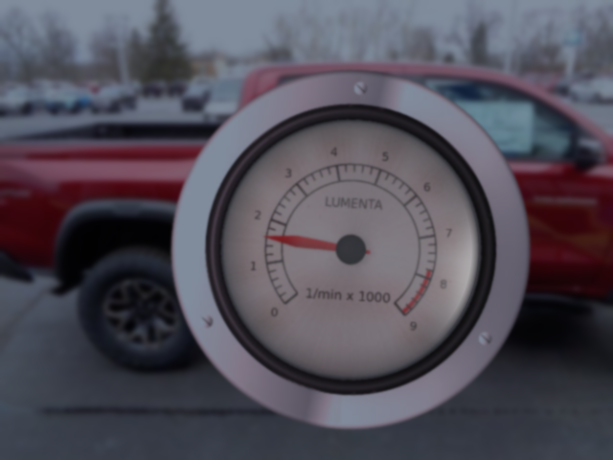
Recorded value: 1600; rpm
